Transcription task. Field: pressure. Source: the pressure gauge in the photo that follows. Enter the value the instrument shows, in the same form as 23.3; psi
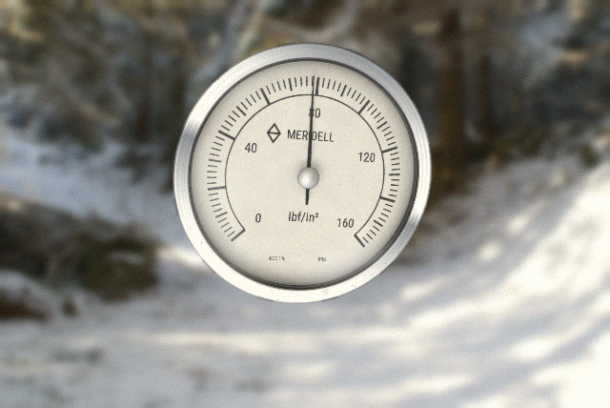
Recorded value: 78; psi
